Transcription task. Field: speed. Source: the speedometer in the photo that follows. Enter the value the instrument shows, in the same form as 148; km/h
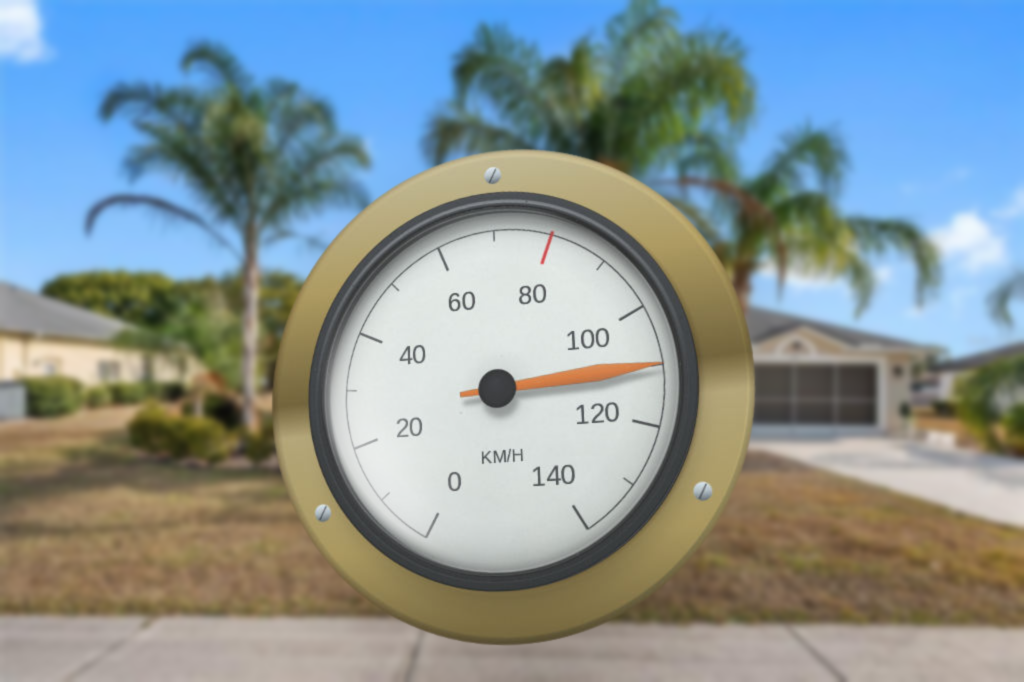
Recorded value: 110; km/h
